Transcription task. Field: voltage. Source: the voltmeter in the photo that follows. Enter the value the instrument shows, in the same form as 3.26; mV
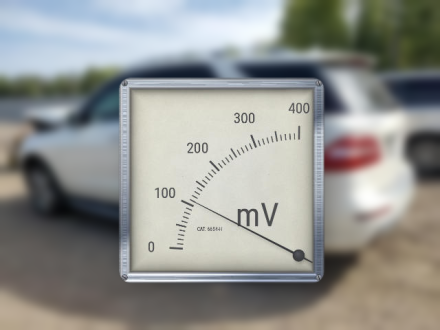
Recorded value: 110; mV
